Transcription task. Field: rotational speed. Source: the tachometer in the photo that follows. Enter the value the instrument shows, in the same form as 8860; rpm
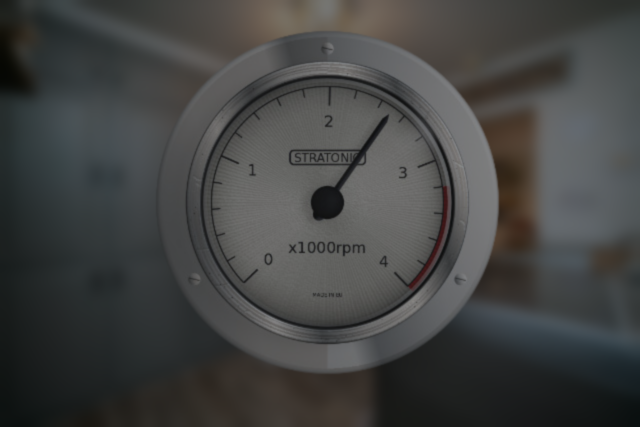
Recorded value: 2500; rpm
